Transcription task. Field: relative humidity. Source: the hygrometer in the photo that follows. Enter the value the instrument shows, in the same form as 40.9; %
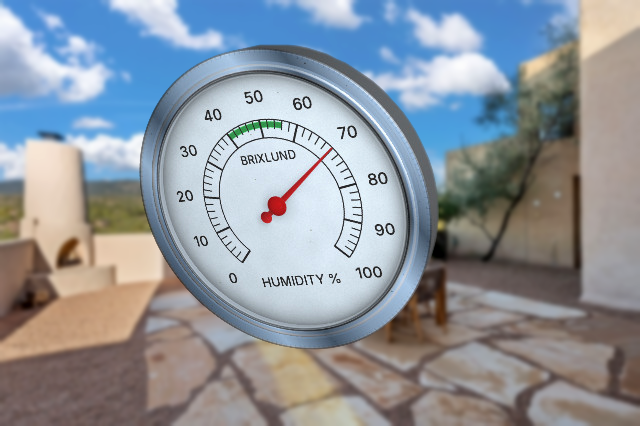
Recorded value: 70; %
